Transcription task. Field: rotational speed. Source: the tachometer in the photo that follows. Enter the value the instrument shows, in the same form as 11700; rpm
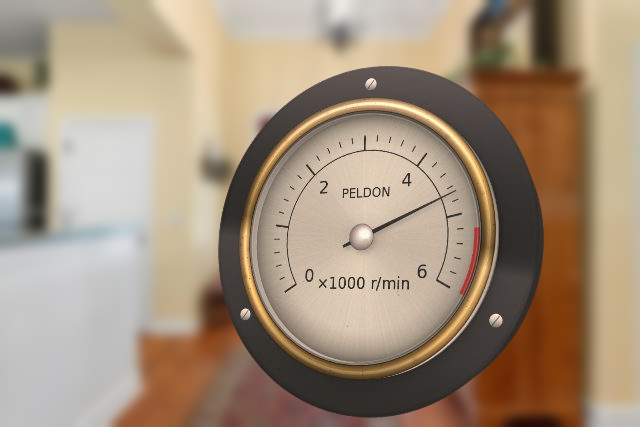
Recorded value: 4700; rpm
